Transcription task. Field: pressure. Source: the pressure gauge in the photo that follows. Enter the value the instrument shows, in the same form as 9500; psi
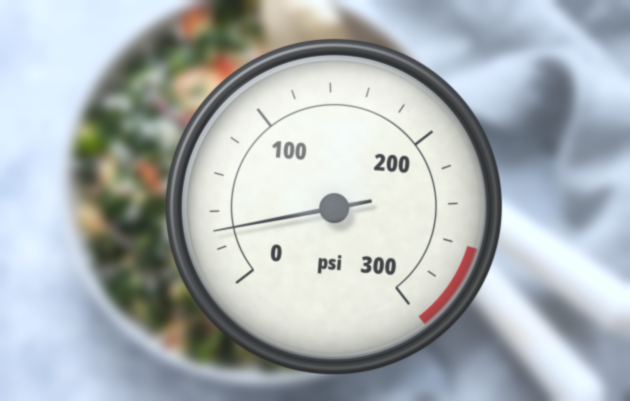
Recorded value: 30; psi
